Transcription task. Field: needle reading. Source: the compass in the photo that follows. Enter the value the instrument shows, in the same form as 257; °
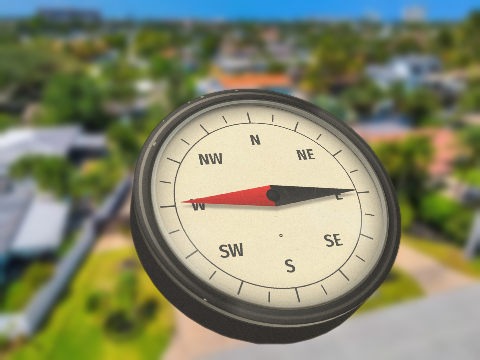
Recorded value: 270; °
